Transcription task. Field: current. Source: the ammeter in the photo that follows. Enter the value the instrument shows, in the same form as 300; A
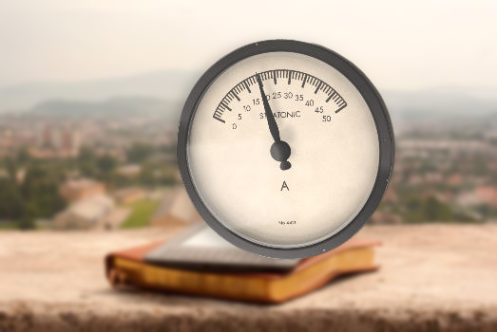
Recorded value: 20; A
